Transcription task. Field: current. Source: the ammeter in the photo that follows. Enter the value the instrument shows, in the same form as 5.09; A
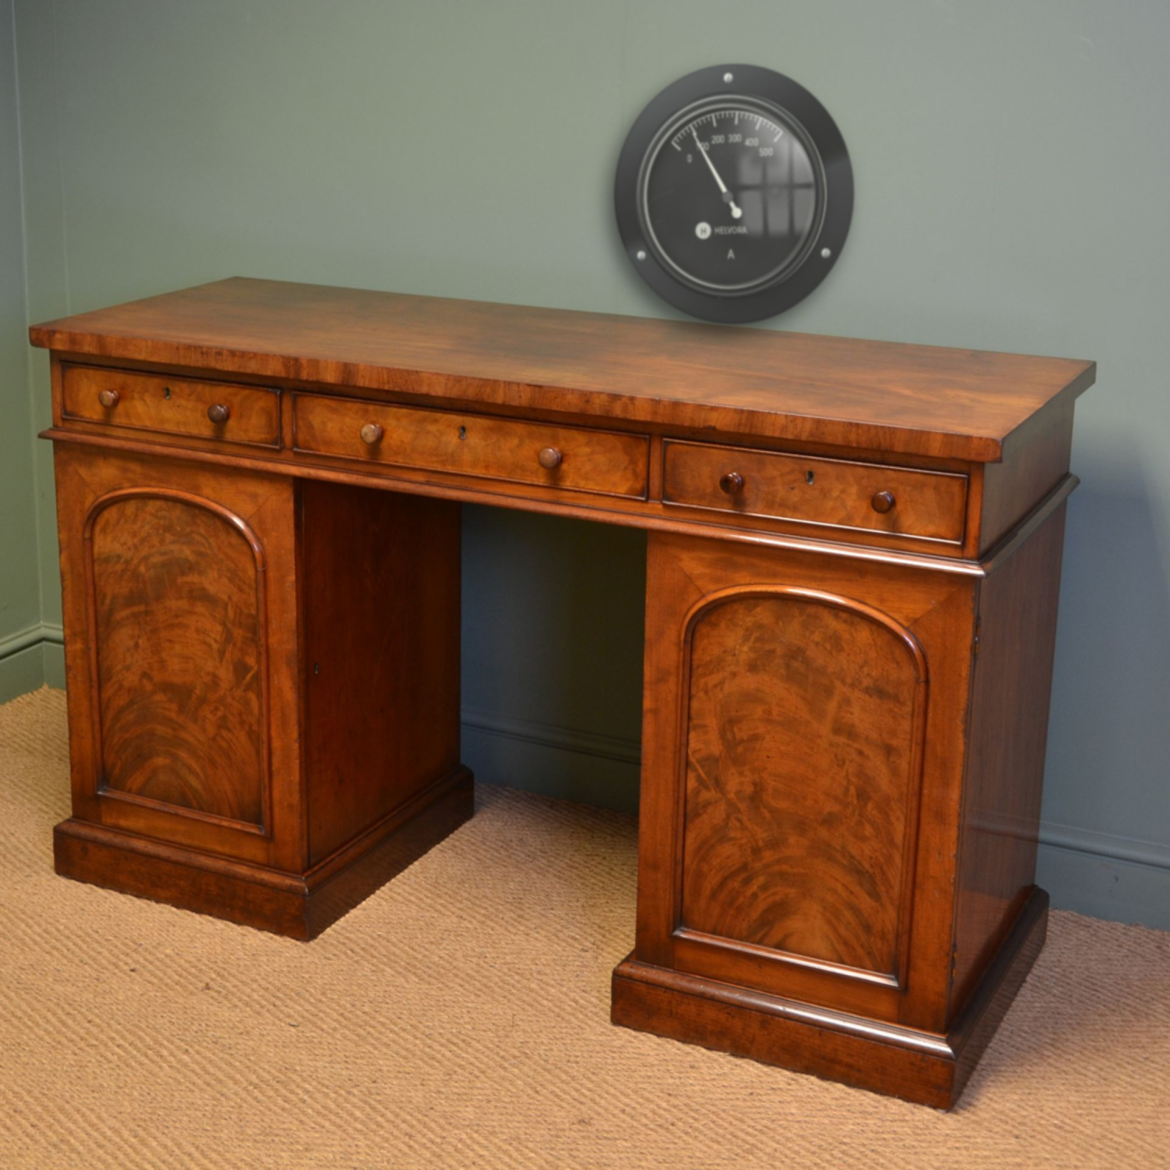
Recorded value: 100; A
